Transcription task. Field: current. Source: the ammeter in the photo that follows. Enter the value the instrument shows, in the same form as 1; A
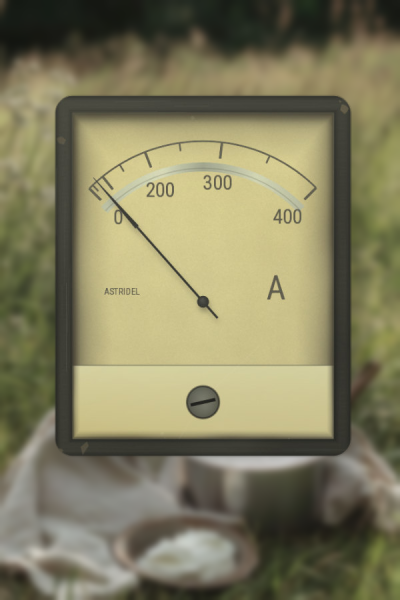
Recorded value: 75; A
